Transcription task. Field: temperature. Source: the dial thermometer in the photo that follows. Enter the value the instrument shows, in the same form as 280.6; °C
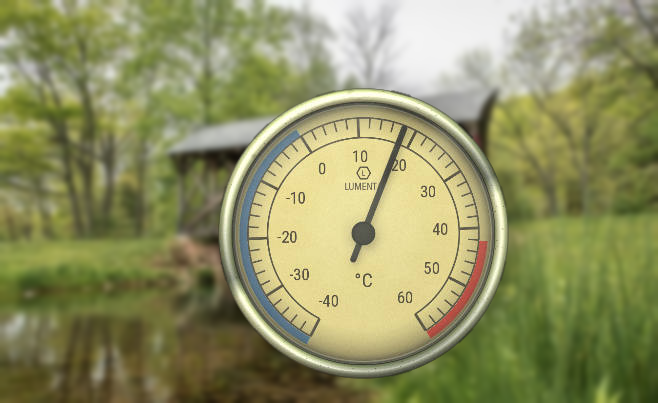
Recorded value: 18; °C
